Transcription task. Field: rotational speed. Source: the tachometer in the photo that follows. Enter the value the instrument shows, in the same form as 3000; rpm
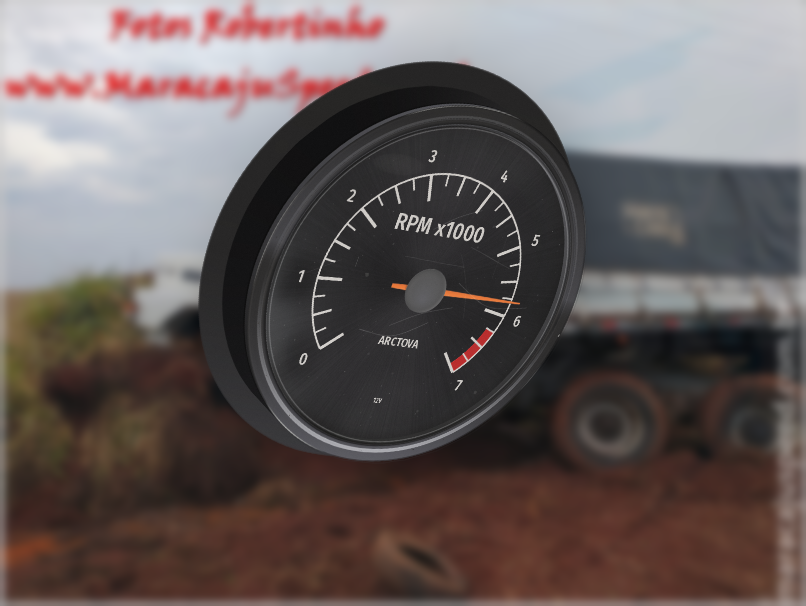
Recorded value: 5750; rpm
